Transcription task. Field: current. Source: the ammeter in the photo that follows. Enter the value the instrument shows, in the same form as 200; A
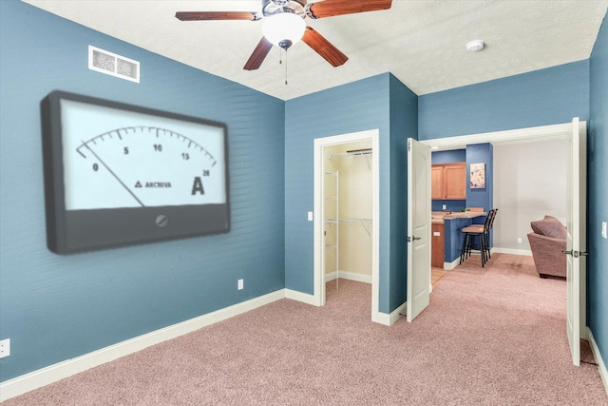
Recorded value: 1; A
